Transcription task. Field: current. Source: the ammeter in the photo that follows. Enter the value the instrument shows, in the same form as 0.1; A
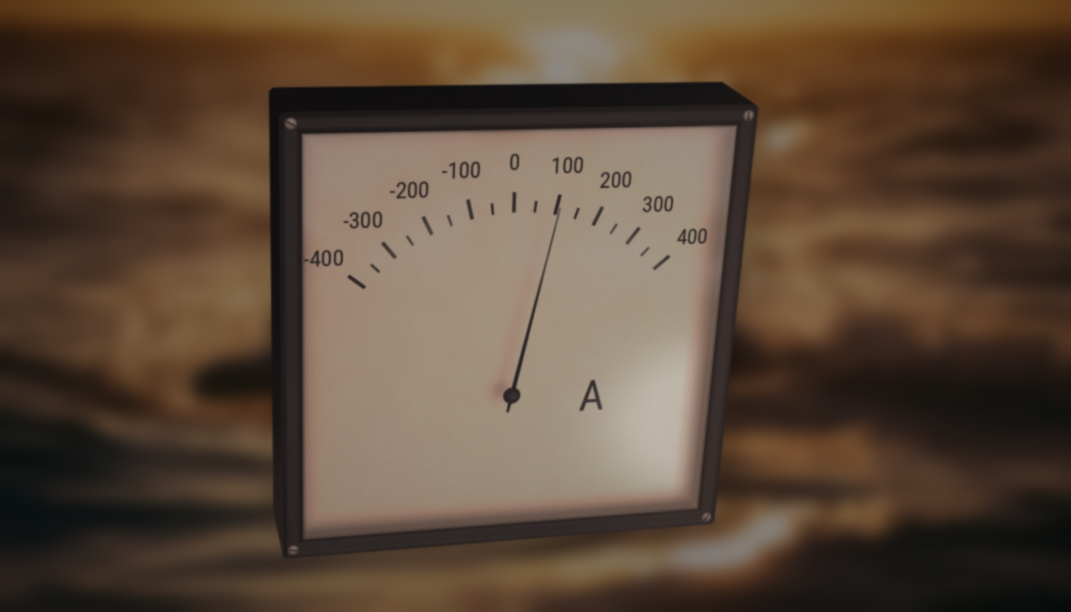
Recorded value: 100; A
